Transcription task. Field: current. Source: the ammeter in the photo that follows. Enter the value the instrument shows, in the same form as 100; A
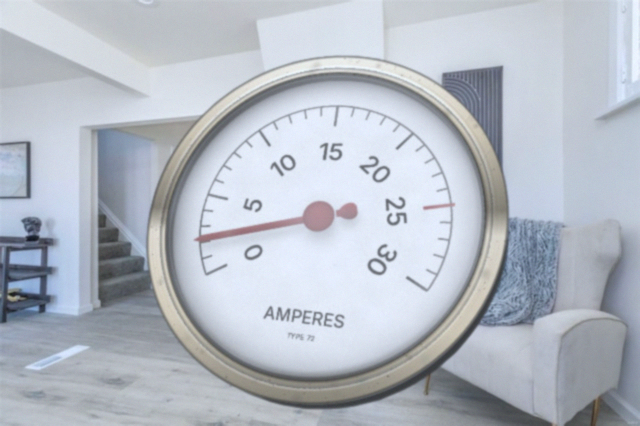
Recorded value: 2; A
